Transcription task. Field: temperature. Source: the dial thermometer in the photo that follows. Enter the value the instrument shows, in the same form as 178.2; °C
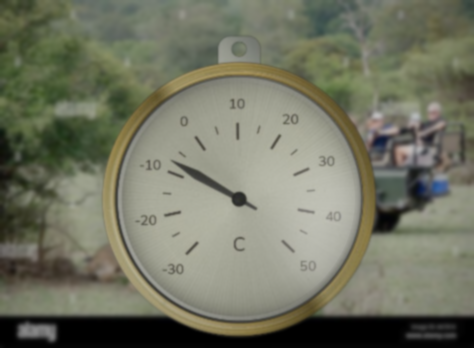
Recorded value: -7.5; °C
